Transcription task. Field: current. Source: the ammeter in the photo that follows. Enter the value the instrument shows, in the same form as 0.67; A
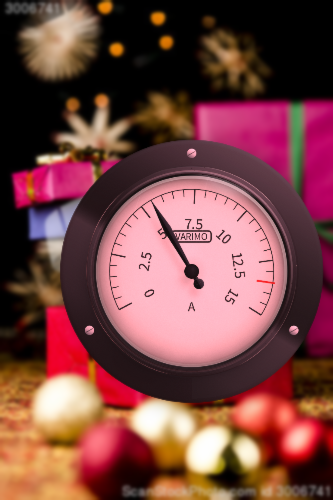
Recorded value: 5.5; A
